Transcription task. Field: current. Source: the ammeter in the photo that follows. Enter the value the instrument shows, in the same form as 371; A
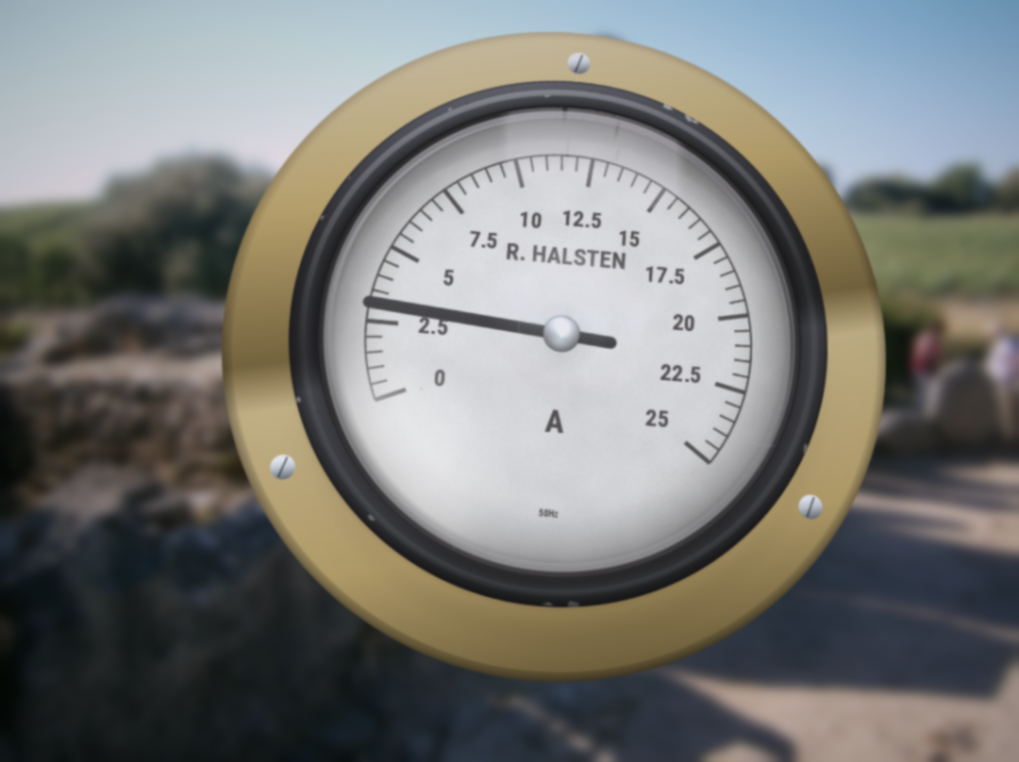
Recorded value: 3; A
